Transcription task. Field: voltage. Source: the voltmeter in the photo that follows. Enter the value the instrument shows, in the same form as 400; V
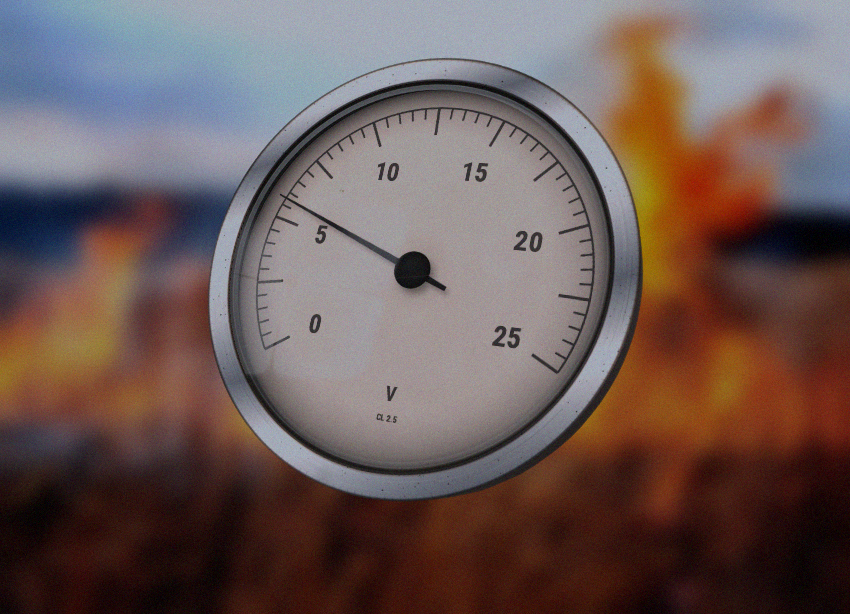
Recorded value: 5.75; V
